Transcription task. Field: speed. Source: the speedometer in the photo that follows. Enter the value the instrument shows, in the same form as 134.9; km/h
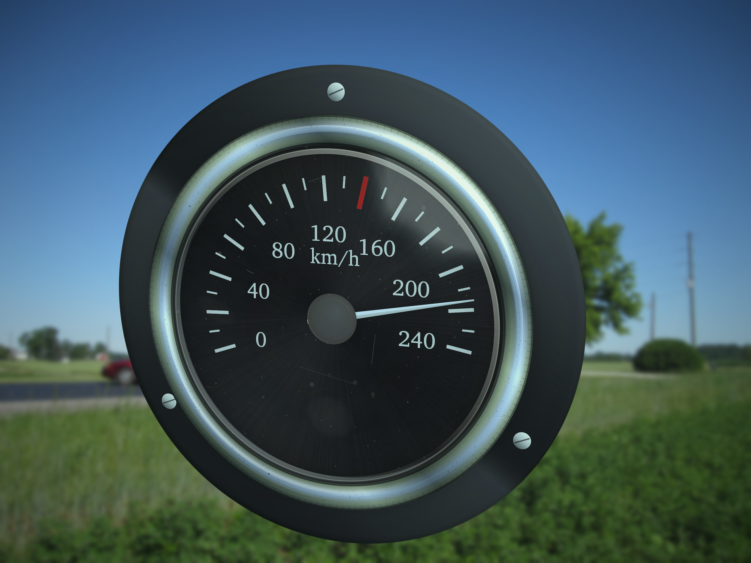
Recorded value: 215; km/h
